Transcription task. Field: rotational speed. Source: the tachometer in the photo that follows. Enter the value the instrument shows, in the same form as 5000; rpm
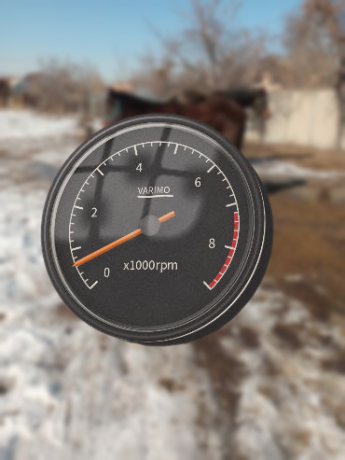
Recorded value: 600; rpm
